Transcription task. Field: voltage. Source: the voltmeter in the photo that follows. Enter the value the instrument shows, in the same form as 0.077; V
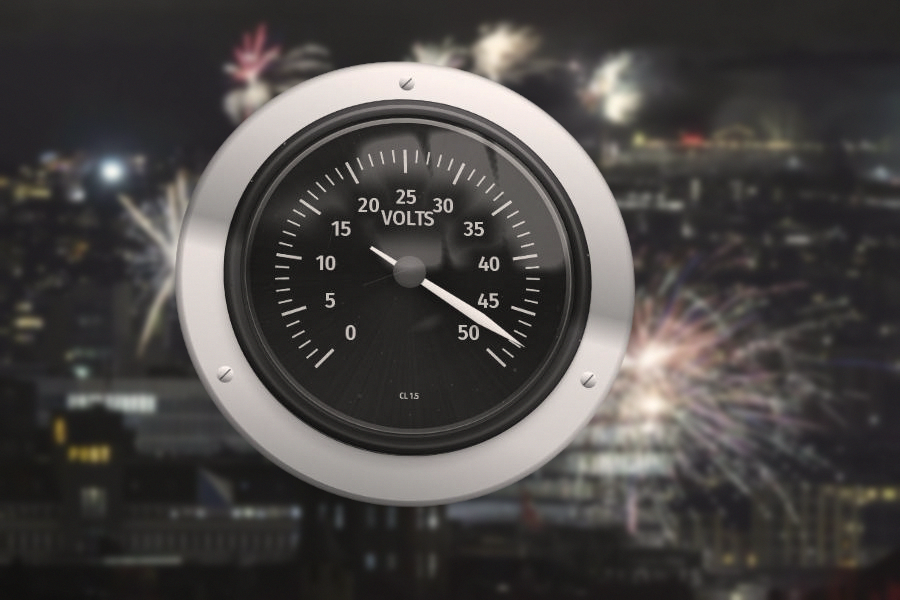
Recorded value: 48; V
